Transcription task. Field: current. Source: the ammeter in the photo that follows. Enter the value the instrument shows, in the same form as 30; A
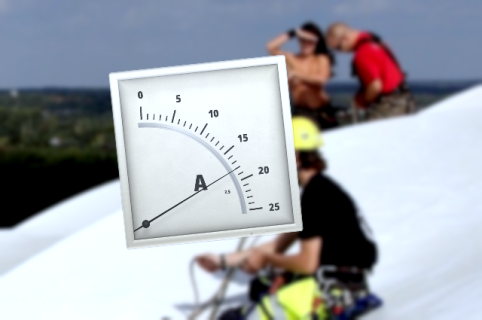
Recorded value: 18; A
